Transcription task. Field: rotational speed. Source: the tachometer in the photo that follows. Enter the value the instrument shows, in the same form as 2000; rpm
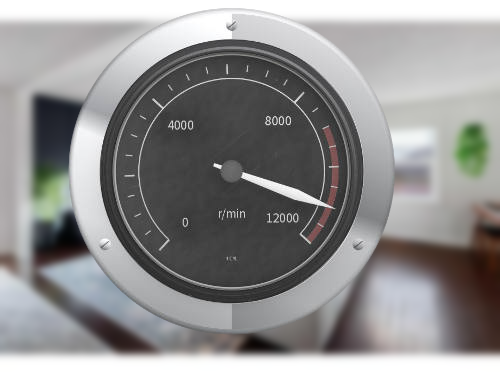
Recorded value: 11000; rpm
